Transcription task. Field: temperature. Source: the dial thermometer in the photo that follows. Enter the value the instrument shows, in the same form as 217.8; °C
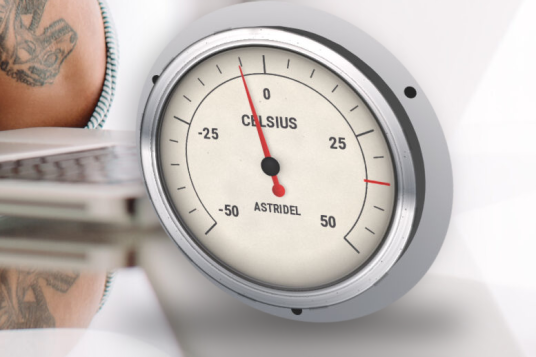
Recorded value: -5; °C
